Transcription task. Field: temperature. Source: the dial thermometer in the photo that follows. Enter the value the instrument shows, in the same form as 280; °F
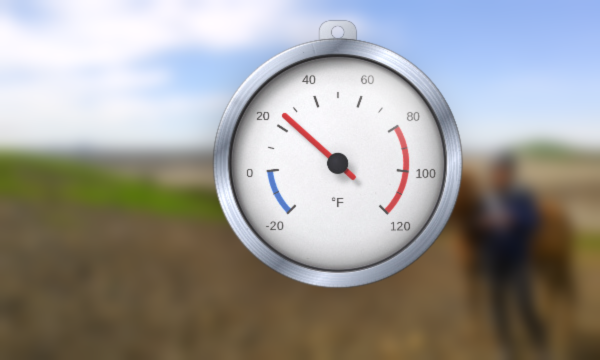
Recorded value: 25; °F
